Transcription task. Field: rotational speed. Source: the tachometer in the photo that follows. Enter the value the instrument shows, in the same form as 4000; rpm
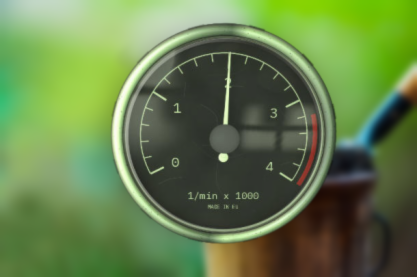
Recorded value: 2000; rpm
